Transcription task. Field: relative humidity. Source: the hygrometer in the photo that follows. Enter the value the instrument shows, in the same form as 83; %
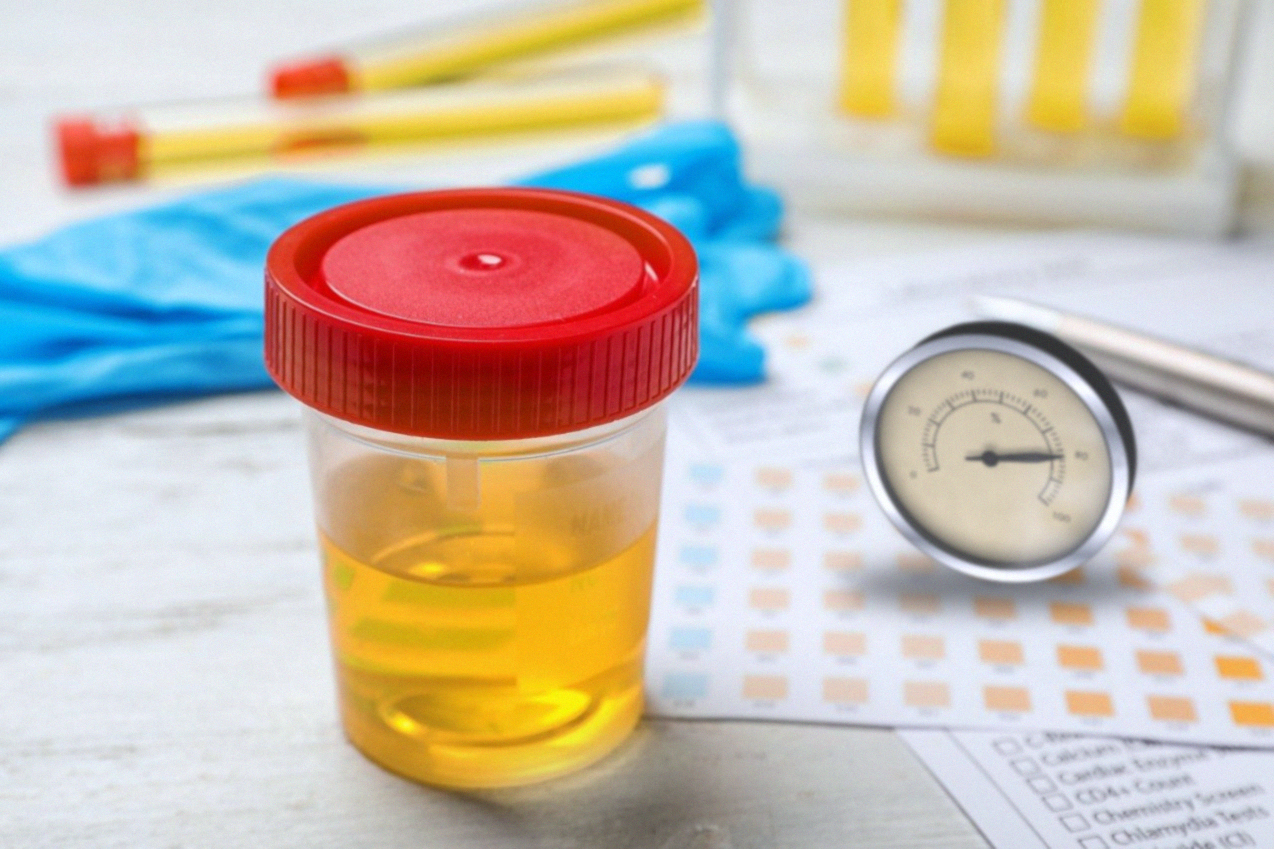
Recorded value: 80; %
